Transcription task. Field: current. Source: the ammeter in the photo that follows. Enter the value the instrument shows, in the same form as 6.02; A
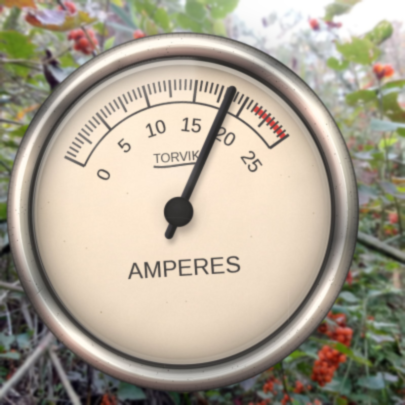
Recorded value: 18.5; A
